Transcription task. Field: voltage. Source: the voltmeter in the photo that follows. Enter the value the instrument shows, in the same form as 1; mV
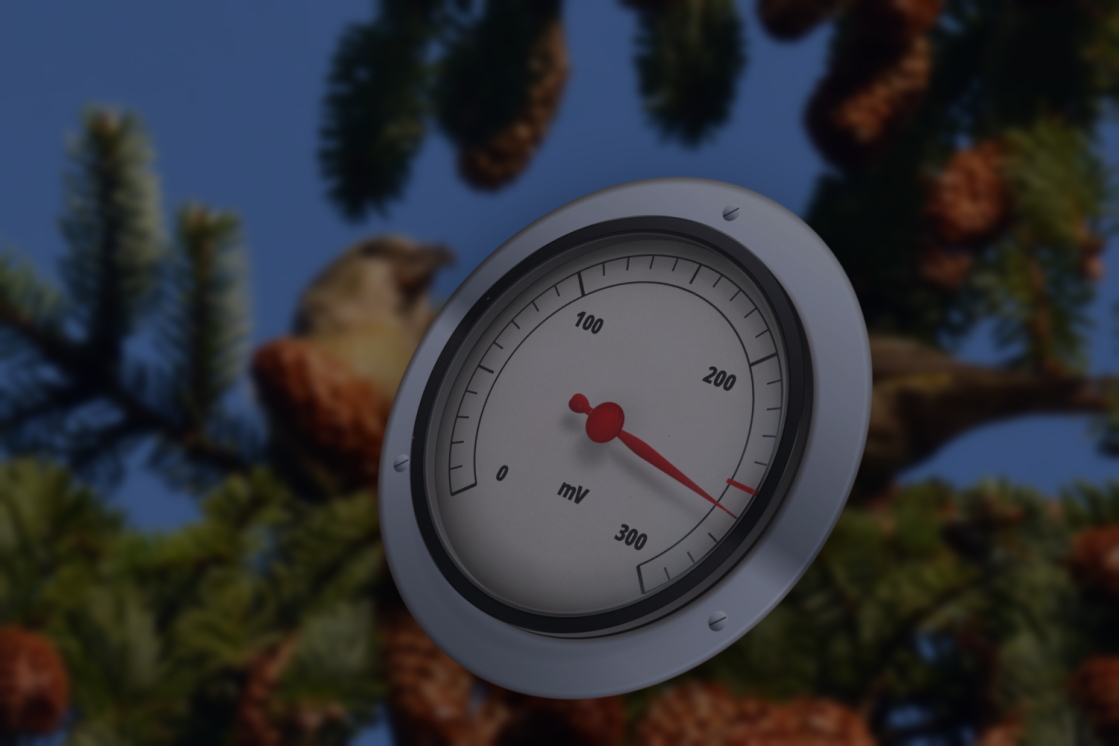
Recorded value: 260; mV
